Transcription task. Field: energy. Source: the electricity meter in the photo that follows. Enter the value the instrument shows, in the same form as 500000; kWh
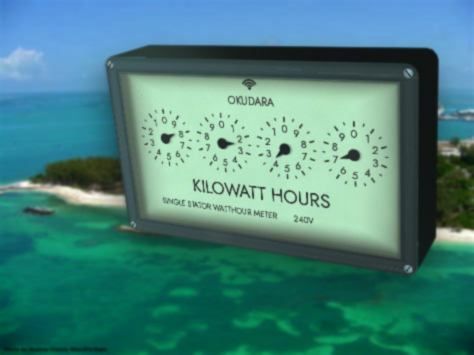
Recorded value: 8237; kWh
